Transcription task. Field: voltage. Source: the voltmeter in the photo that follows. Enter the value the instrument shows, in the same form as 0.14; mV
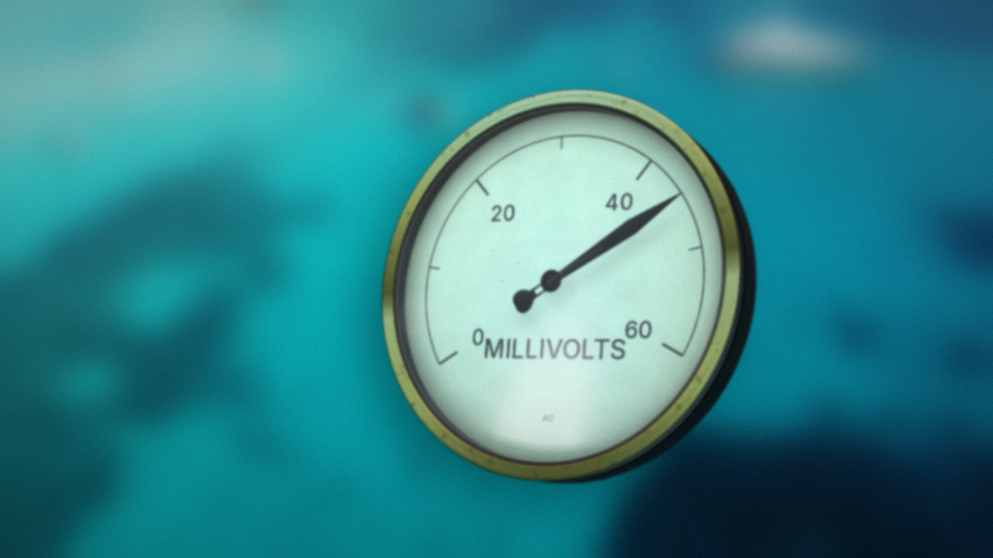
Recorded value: 45; mV
